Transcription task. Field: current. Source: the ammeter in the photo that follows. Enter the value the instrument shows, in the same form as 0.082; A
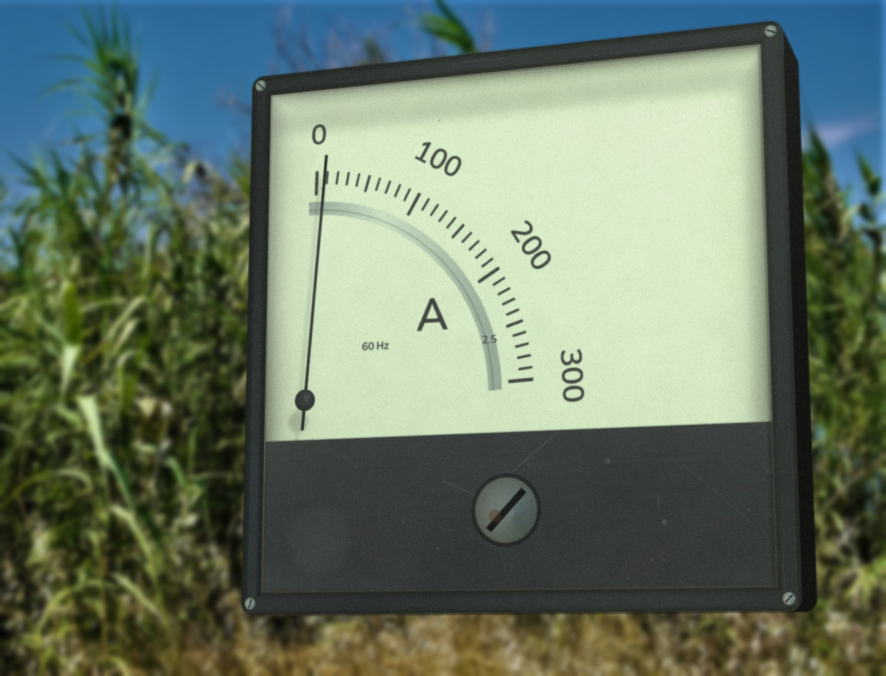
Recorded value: 10; A
